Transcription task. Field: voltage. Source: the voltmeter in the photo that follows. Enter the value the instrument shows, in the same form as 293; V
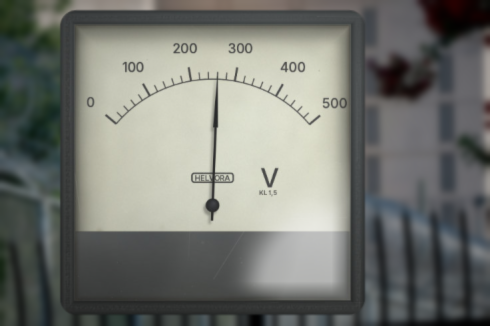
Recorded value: 260; V
